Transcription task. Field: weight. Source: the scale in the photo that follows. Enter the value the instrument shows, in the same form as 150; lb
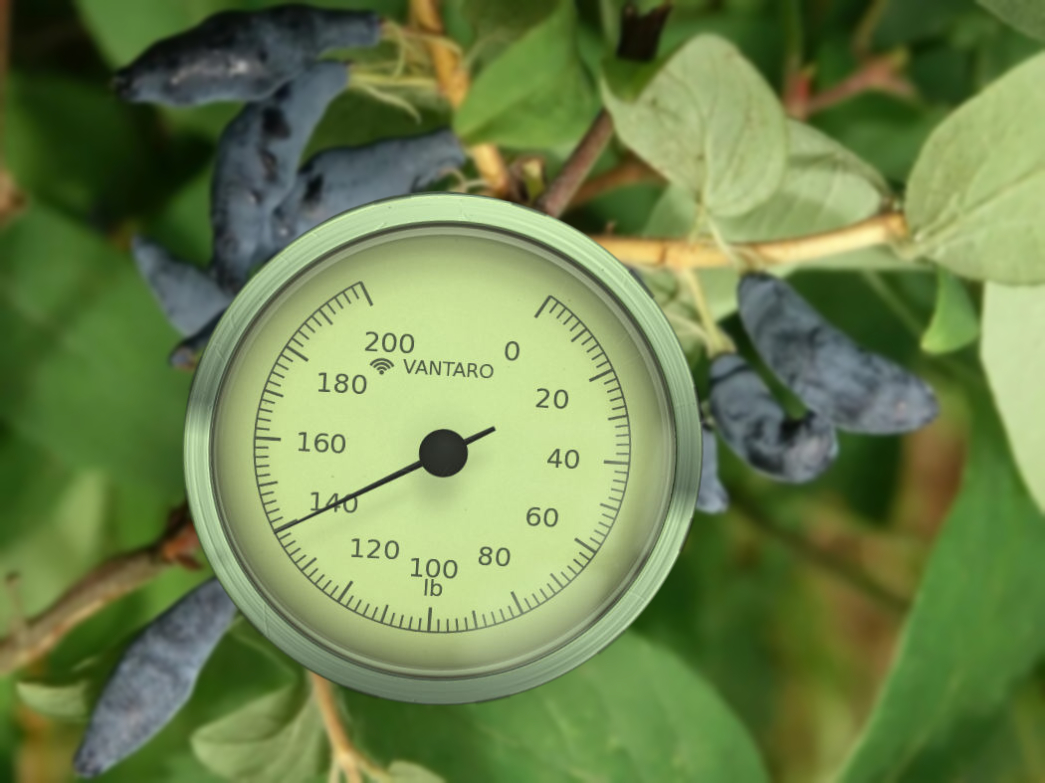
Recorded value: 140; lb
